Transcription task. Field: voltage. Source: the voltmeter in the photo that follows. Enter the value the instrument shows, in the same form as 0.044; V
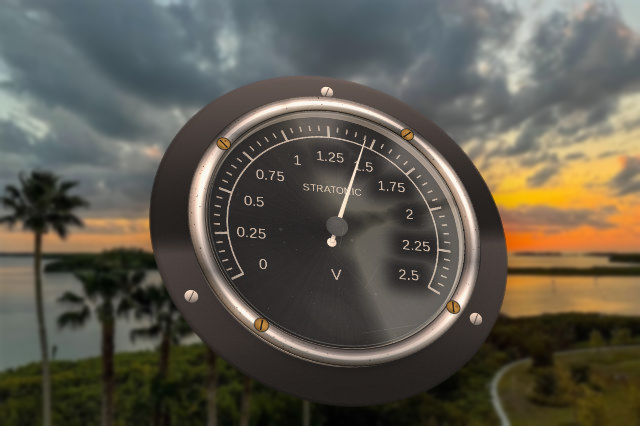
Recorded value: 1.45; V
